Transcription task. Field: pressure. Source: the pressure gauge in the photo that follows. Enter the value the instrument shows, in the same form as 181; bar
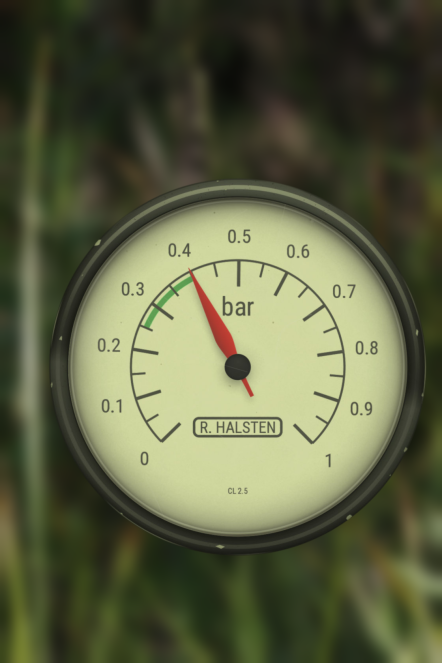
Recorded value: 0.4; bar
